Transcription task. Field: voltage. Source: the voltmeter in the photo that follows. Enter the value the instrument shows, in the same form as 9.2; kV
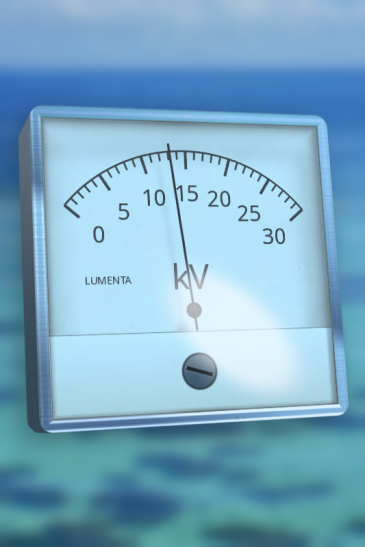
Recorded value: 13; kV
